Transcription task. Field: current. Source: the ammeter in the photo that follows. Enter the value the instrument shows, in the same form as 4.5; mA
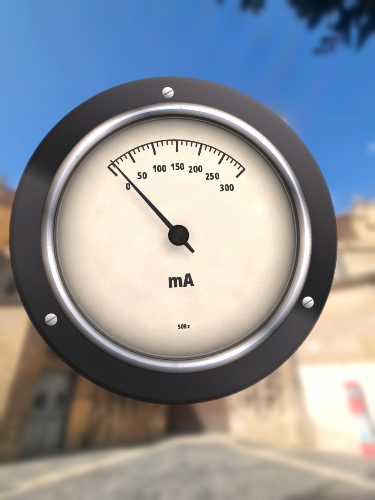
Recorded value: 10; mA
